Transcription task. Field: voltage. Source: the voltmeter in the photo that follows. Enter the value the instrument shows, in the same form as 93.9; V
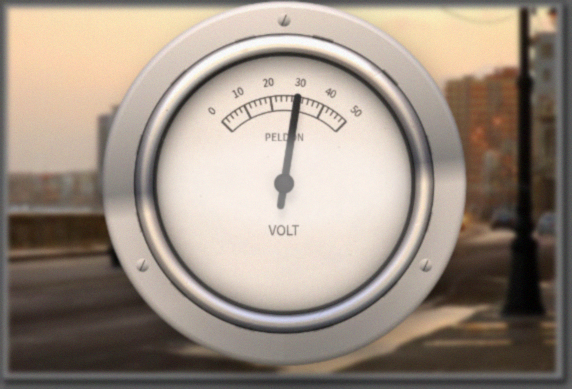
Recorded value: 30; V
